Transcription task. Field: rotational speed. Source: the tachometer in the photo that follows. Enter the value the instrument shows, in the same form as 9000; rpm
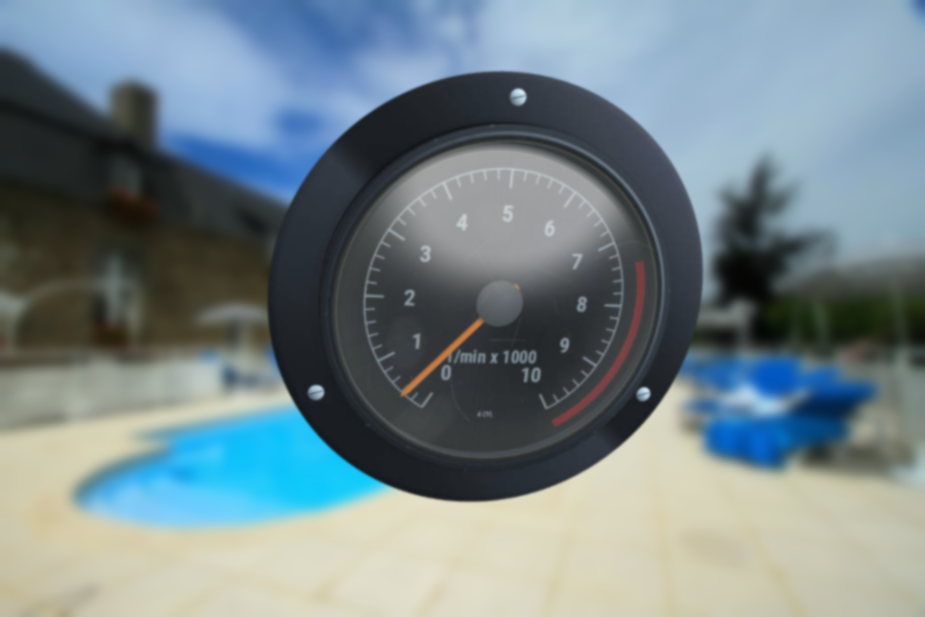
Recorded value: 400; rpm
